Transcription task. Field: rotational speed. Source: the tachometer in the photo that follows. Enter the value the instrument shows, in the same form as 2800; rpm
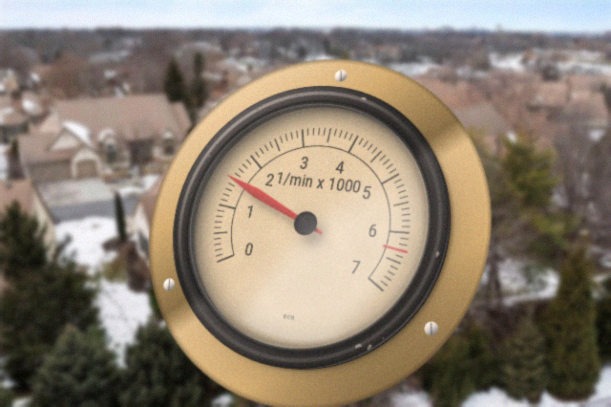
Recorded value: 1500; rpm
